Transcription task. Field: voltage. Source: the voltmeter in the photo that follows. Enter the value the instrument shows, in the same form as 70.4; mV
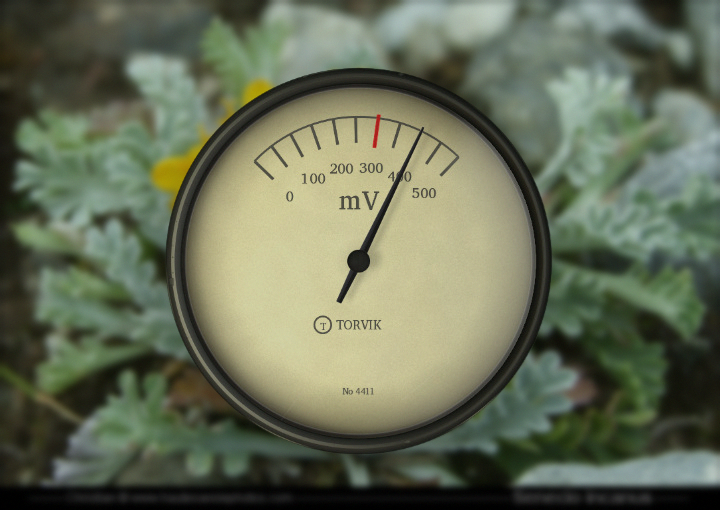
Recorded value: 400; mV
